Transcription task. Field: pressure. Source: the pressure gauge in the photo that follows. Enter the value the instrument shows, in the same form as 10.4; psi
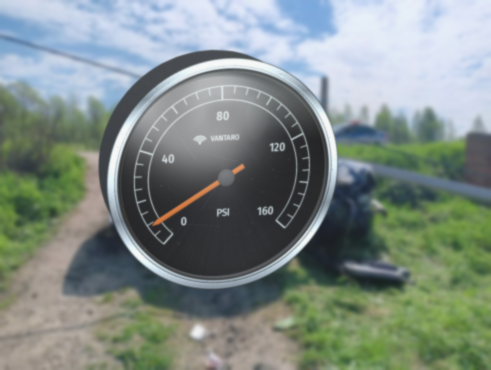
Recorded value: 10; psi
